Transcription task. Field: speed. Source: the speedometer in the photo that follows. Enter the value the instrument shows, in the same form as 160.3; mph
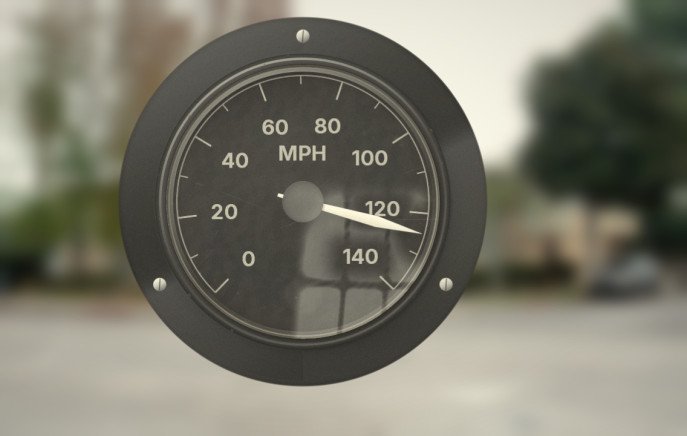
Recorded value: 125; mph
